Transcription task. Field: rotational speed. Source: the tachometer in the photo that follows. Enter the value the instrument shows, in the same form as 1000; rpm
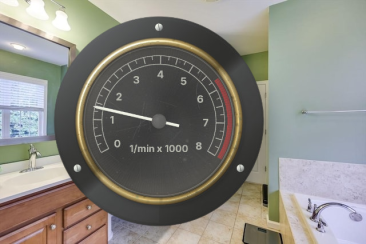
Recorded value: 1375; rpm
